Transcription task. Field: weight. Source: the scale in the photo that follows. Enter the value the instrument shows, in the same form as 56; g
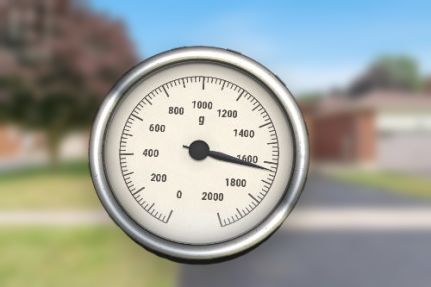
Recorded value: 1640; g
